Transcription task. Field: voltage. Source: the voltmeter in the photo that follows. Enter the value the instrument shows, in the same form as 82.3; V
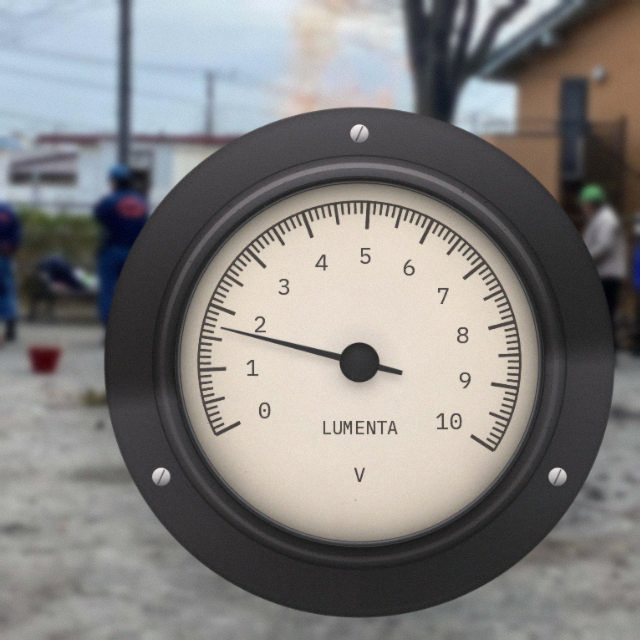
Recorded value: 1.7; V
